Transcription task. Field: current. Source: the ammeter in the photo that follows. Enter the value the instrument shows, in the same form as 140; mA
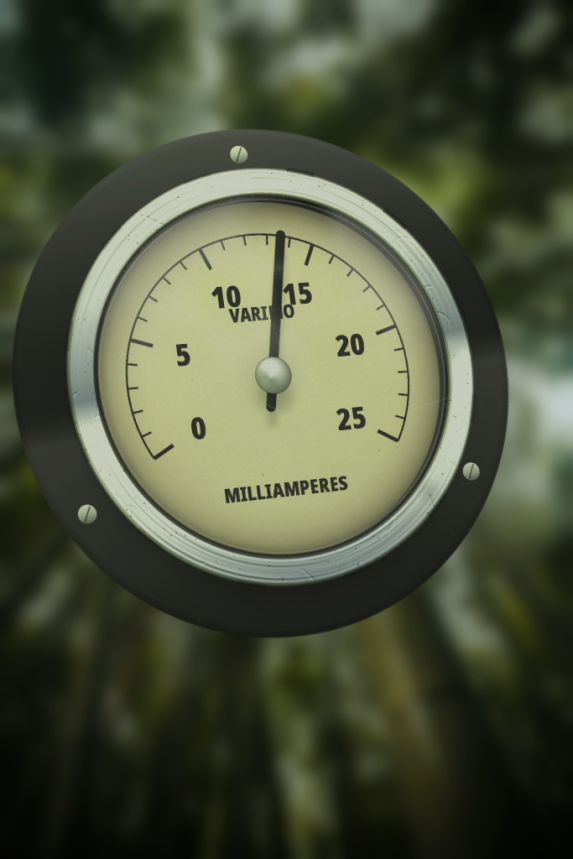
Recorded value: 13.5; mA
